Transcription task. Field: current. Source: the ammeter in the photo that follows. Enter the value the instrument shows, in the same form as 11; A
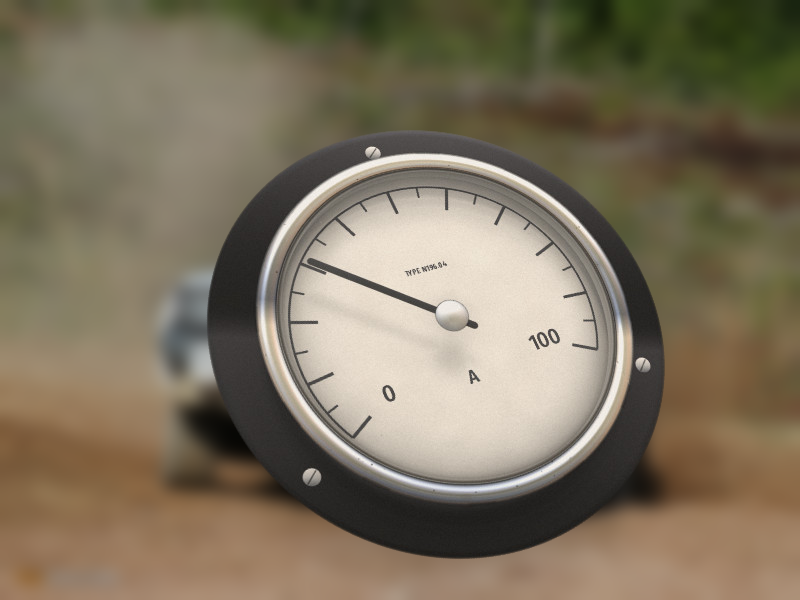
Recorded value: 30; A
